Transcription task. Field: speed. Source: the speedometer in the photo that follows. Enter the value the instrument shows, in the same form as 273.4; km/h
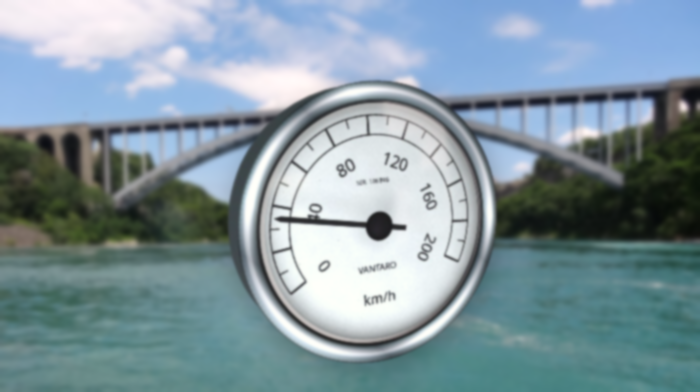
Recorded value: 35; km/h
